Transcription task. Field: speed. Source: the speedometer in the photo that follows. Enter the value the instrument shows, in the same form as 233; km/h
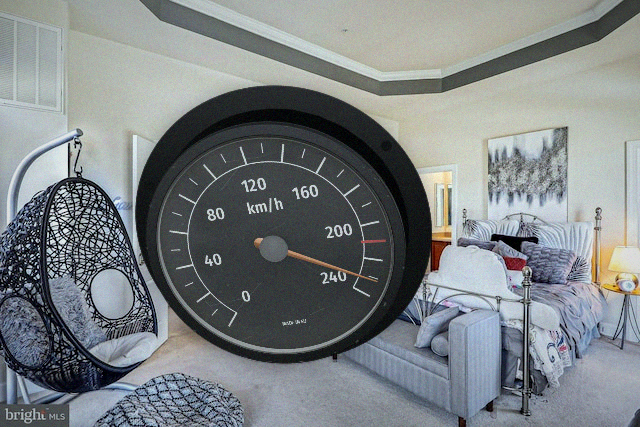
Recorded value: 230; km/h
